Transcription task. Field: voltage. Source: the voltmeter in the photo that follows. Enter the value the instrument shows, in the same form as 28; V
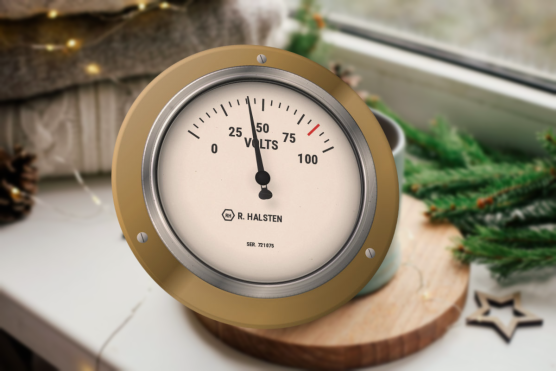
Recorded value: 40; V
